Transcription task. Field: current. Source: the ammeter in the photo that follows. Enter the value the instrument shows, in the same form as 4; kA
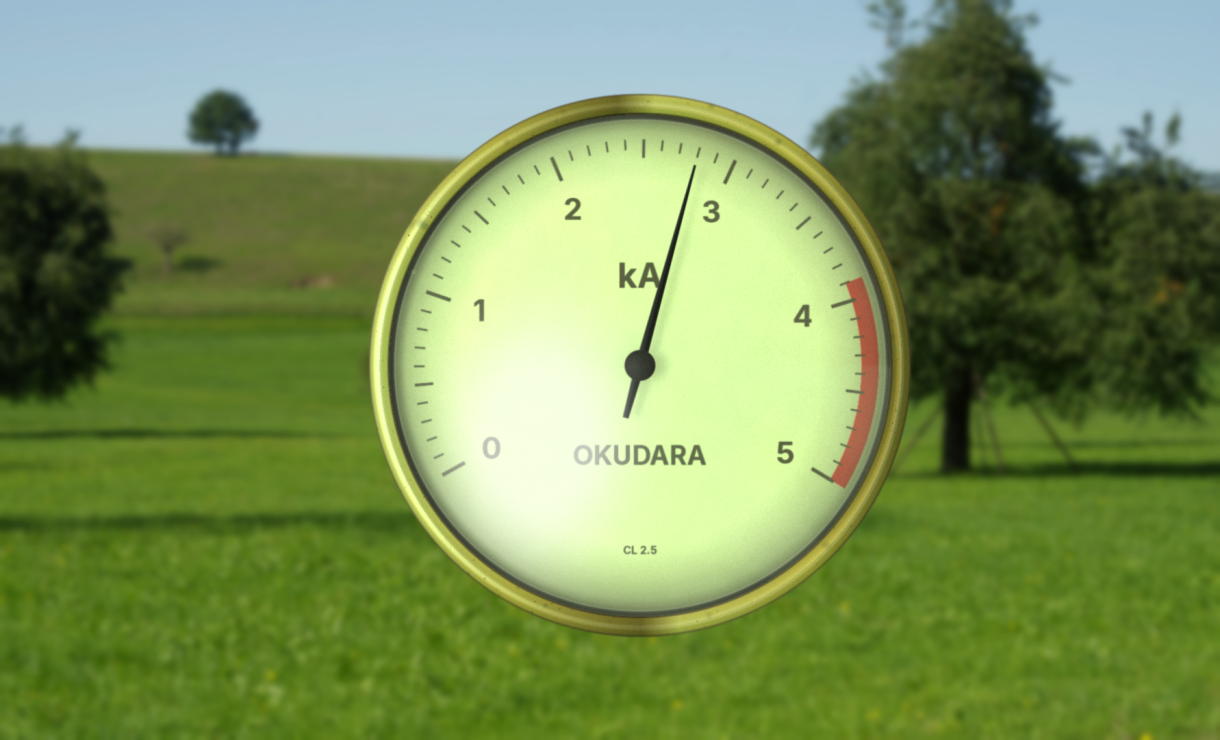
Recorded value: 2.8; kA
